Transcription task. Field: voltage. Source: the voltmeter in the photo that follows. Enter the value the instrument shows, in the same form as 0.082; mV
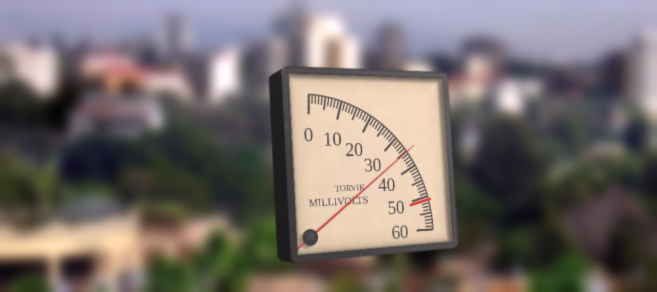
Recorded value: 35; mV
